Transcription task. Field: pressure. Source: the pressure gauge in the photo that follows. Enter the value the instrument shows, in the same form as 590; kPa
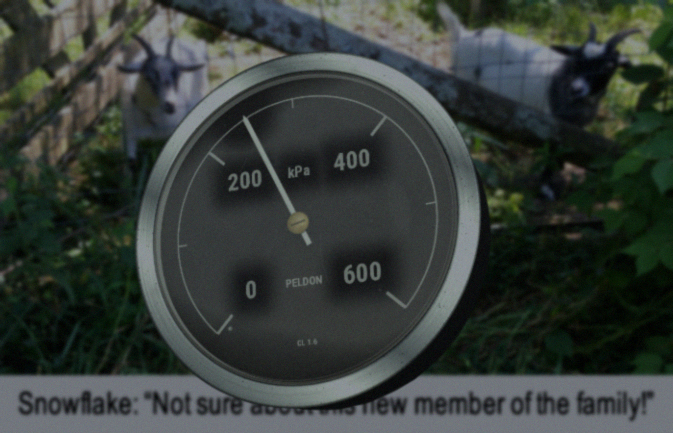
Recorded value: 250; kPa
